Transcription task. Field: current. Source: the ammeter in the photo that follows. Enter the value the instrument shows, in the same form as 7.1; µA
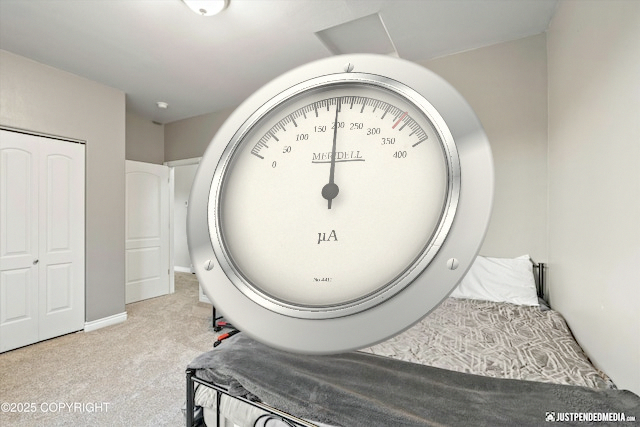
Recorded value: 200; µA
